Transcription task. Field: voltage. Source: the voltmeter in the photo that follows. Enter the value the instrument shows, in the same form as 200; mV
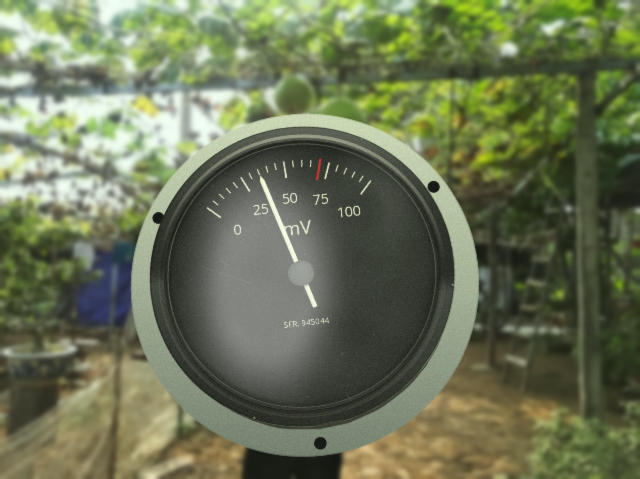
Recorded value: 35; mV
